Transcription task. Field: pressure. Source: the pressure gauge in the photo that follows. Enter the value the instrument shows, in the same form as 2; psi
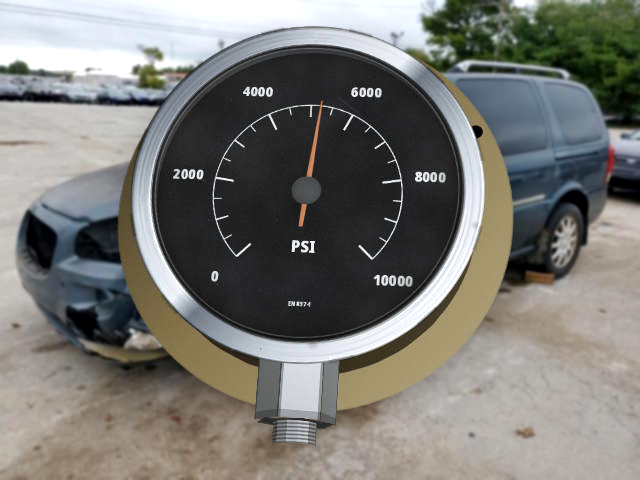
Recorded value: 5250; psi
